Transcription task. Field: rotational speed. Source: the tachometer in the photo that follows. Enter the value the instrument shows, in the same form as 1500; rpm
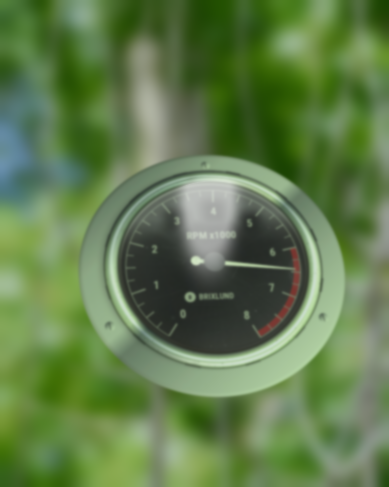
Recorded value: 6500; rpm
